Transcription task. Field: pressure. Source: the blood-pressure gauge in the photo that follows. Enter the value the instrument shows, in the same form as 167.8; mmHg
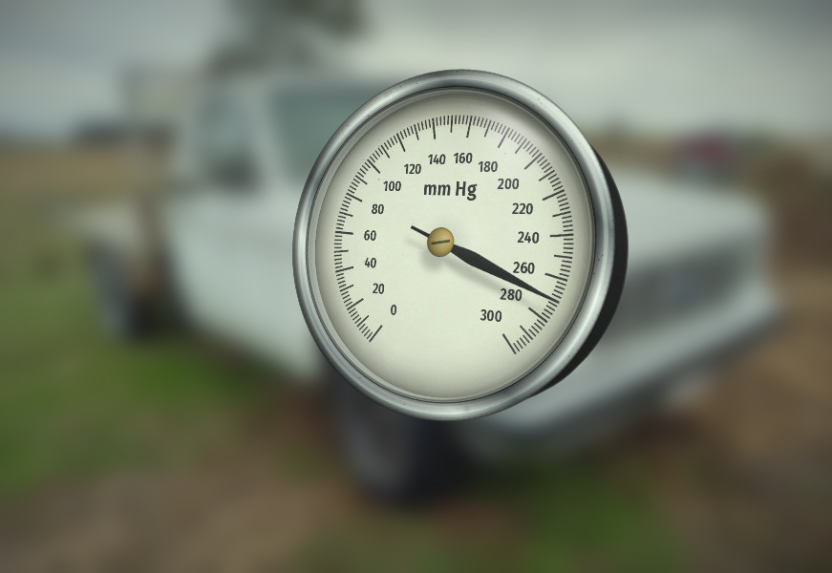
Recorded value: 270; mmHg
